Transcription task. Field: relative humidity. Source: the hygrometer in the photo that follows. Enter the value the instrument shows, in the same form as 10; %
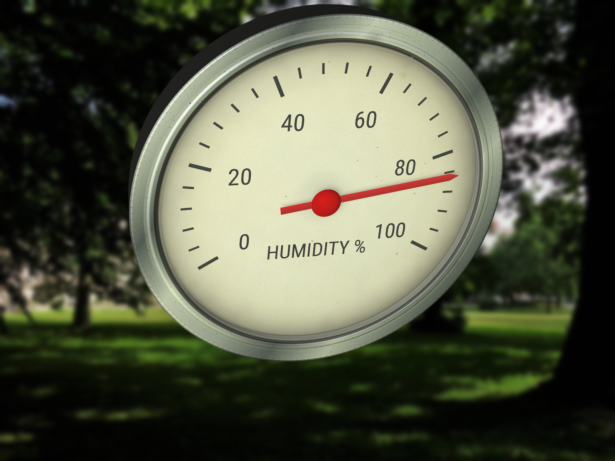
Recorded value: 84; %
